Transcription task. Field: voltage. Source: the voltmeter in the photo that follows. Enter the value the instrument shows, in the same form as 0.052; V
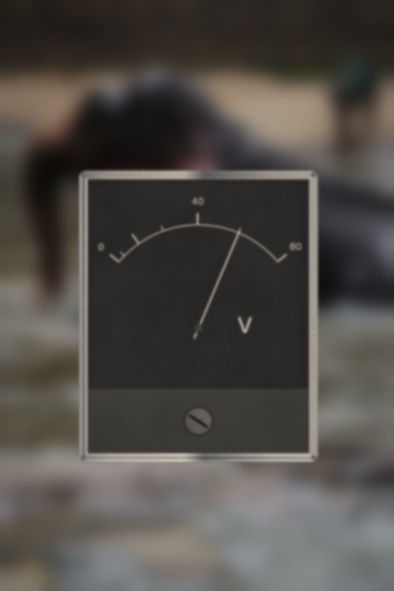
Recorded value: 50; V
